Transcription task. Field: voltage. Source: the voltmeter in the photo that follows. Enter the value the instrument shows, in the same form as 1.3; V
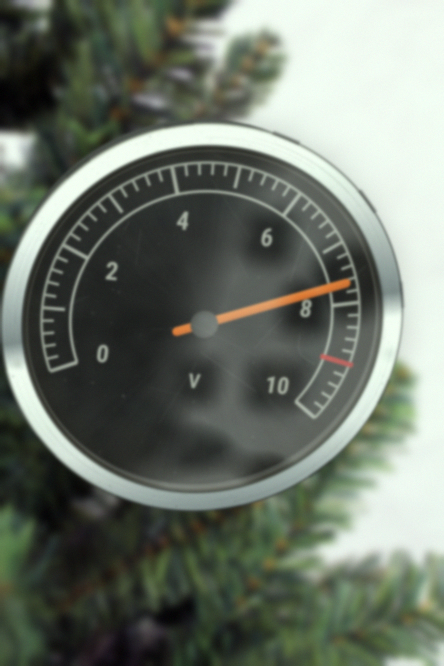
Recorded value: 7.6; V
